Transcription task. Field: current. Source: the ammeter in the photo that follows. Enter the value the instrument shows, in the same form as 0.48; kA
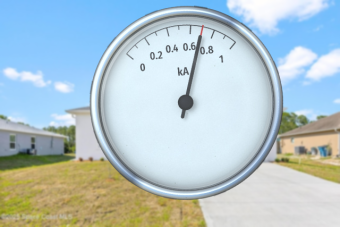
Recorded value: 0.7; kA
